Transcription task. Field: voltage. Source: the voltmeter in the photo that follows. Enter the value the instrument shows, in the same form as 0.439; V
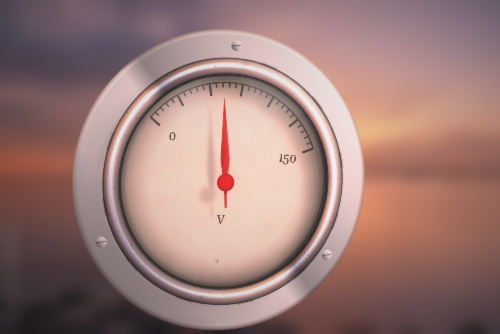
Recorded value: 60; V
